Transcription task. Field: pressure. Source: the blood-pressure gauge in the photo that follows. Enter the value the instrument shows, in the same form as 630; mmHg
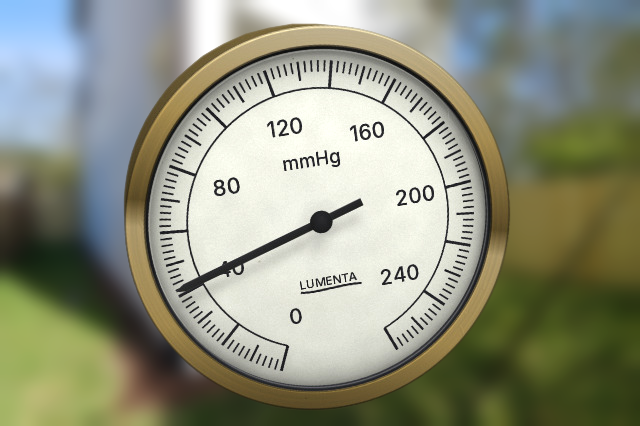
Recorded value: 42; mmHg
